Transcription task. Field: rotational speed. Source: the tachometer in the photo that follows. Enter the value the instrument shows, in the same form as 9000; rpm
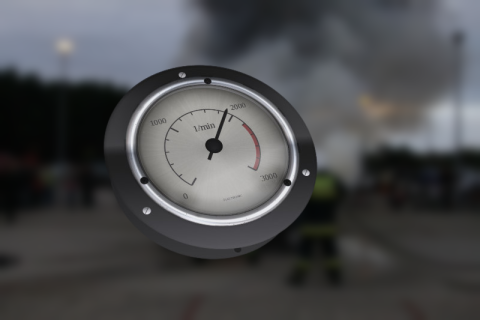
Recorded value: 1900; rpm
